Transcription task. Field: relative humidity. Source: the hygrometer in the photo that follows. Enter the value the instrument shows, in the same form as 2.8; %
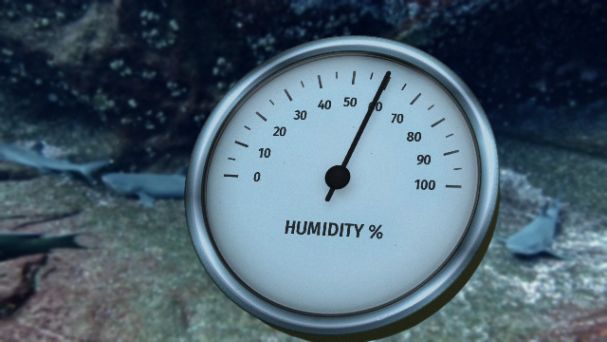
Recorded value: 60; %
